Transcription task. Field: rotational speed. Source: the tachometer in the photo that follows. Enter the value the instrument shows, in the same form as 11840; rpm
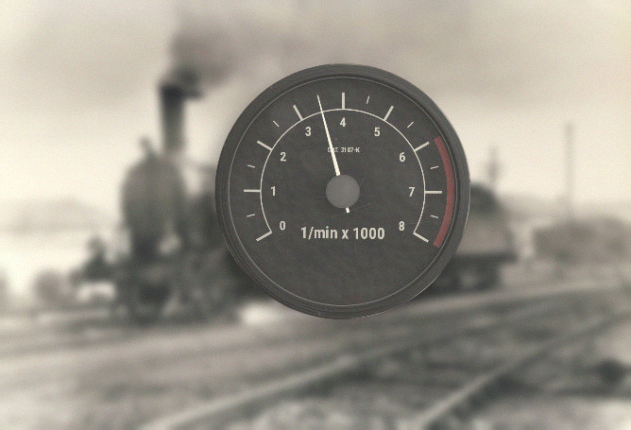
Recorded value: 3500; rpm
